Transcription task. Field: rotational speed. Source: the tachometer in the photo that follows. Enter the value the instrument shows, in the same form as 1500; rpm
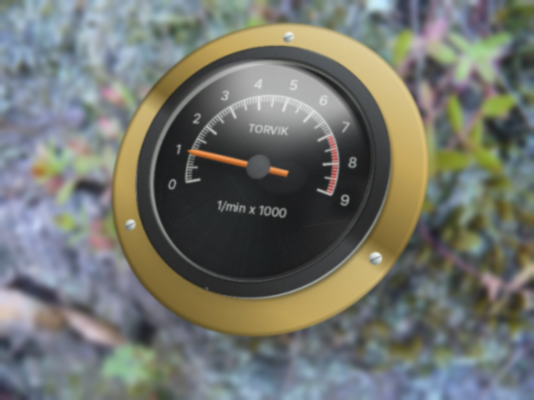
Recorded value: 1000; rpm
